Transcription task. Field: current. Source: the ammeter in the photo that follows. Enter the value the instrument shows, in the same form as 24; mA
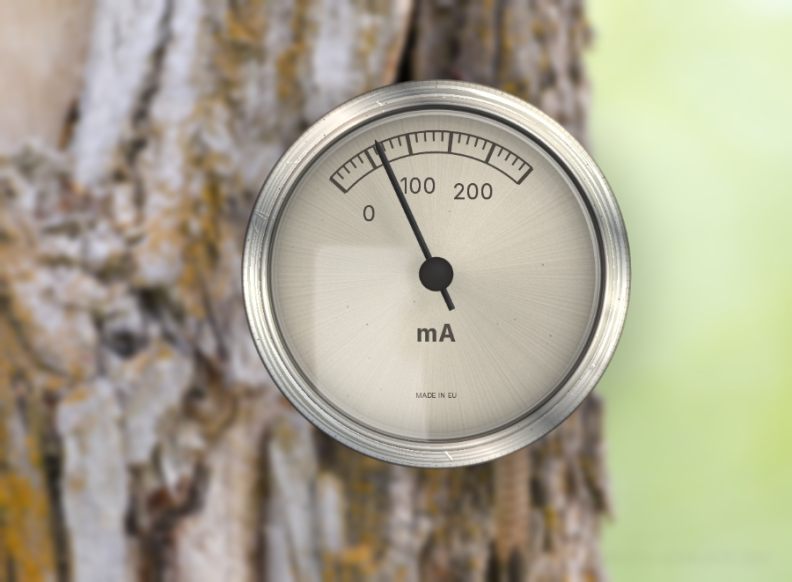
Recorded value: 65; mA
